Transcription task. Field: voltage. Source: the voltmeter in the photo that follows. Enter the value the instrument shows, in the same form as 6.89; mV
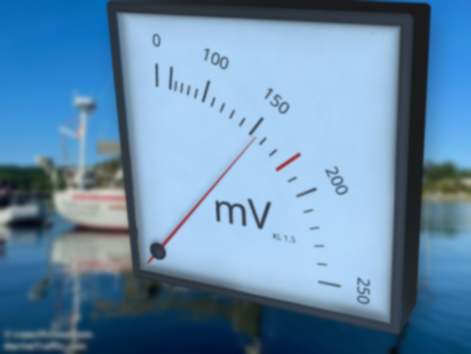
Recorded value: 155; mV
